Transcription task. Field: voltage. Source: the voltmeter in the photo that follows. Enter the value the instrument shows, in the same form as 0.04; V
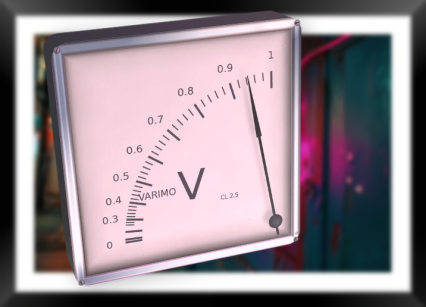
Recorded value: 0.94; V
